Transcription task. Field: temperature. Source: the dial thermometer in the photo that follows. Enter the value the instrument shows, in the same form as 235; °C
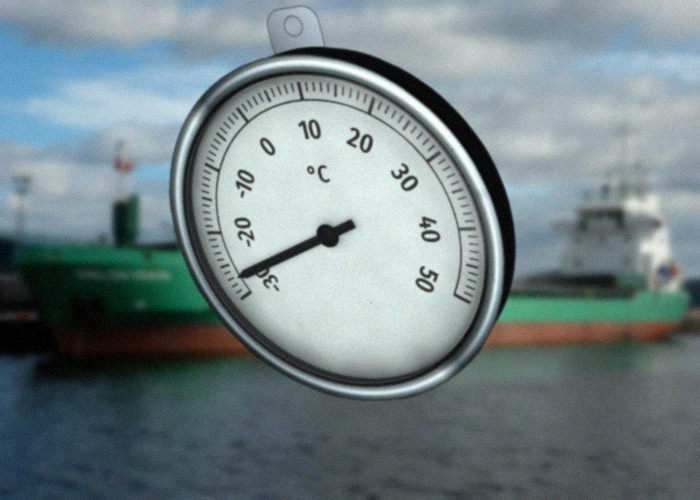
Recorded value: -27; °C
